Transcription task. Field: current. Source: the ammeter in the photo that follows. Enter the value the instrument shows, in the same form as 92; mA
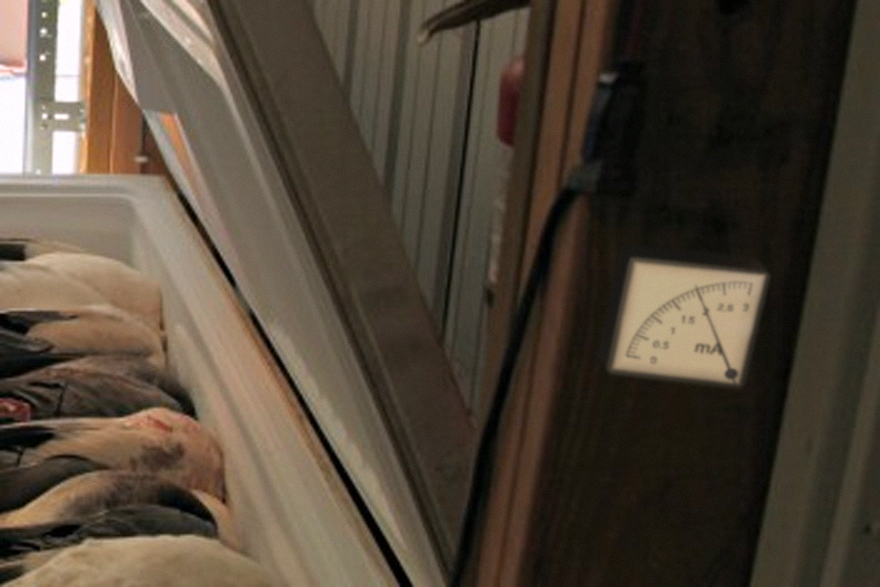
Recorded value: 2; mA
